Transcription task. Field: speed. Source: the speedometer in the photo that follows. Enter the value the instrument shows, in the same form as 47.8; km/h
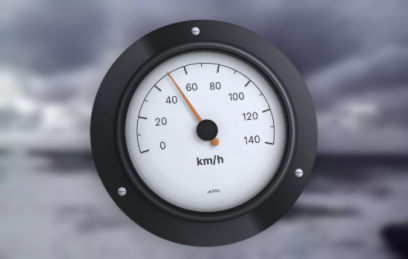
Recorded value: 50; km/h
